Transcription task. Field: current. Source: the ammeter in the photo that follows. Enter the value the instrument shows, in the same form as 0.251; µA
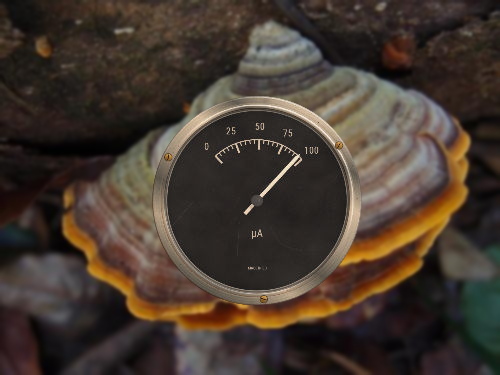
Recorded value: 95; µA
